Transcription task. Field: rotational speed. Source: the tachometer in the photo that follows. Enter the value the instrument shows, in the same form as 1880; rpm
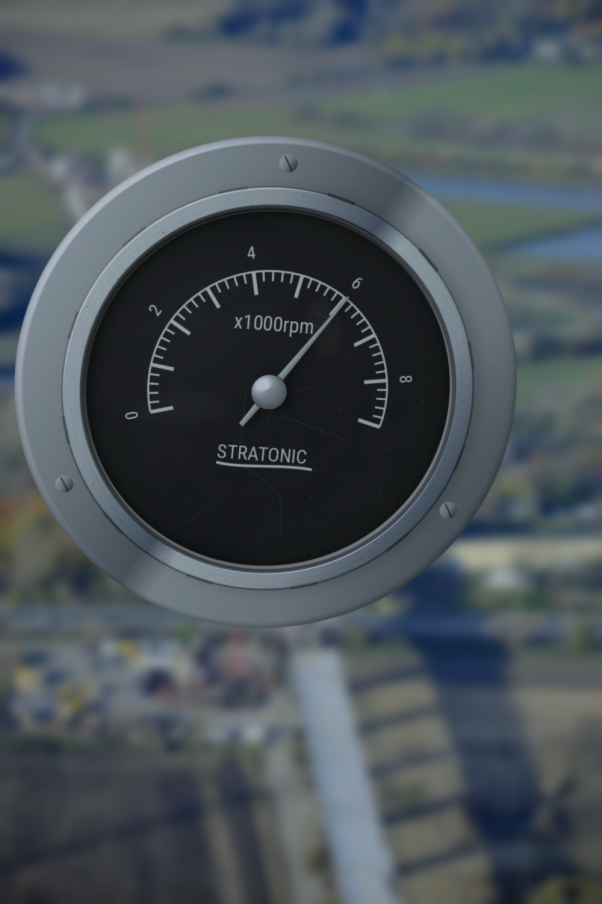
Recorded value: 6000; rpm
